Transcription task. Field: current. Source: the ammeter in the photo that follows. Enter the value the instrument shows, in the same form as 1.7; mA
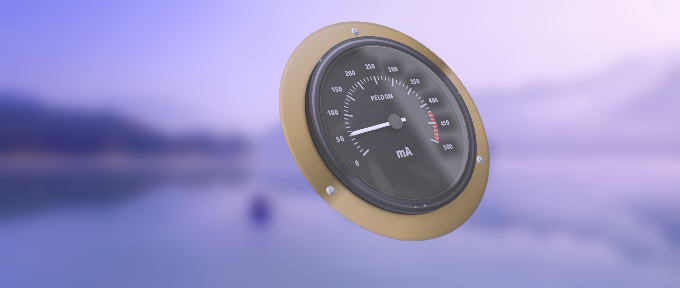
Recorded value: 50; mA
